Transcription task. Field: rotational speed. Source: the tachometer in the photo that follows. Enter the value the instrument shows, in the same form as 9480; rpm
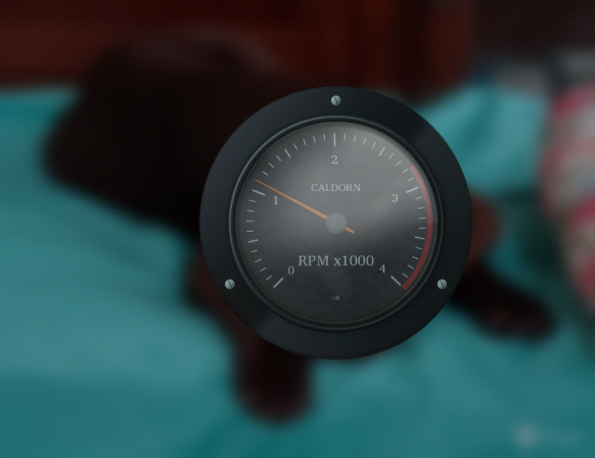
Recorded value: 1100; rpm
